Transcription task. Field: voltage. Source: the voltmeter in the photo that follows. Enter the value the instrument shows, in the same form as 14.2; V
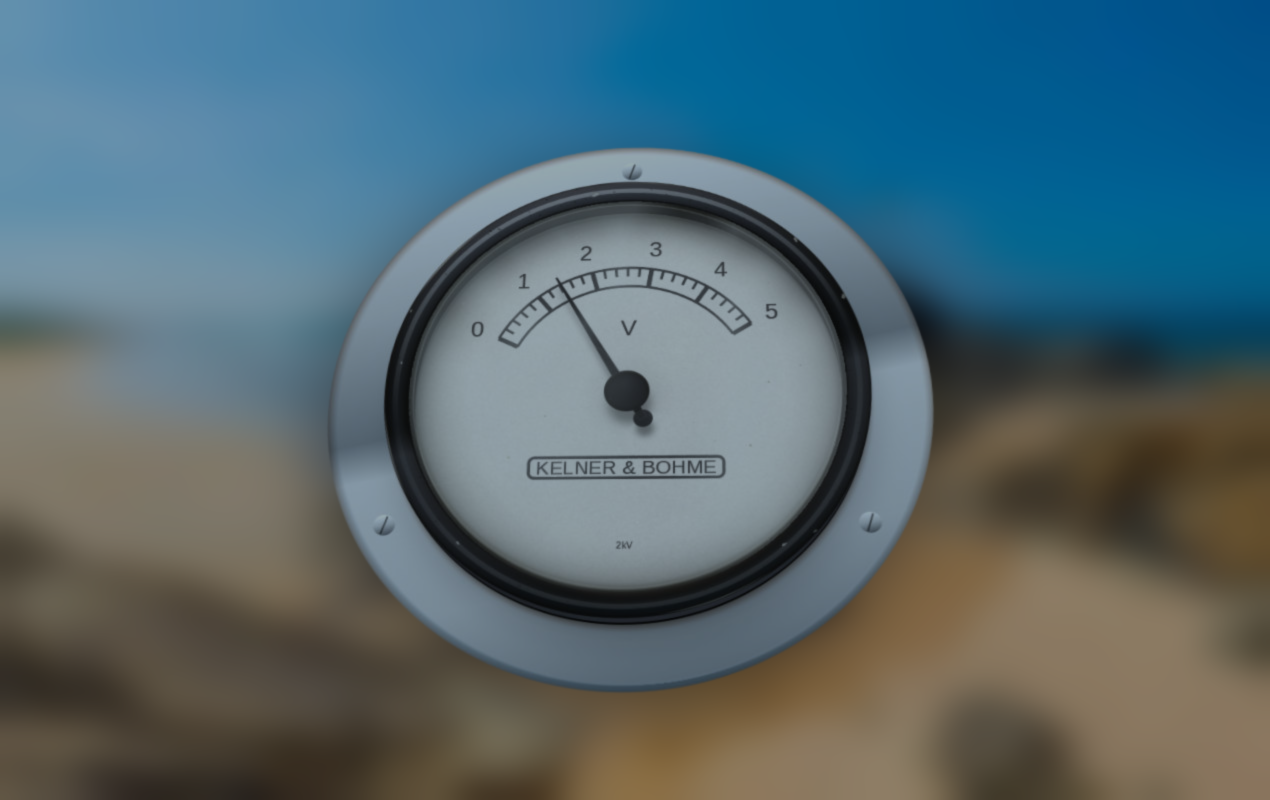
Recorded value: 1.4; V
